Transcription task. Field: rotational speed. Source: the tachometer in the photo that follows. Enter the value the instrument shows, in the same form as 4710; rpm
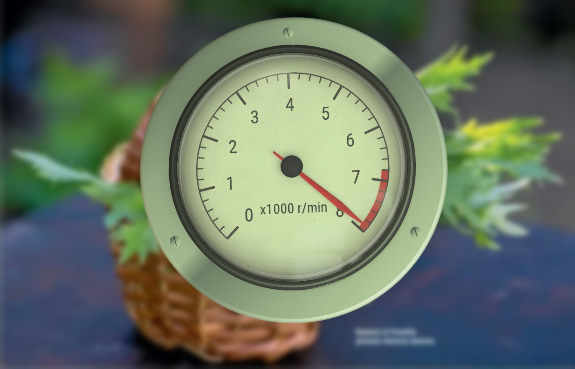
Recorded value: 7900; rpm
